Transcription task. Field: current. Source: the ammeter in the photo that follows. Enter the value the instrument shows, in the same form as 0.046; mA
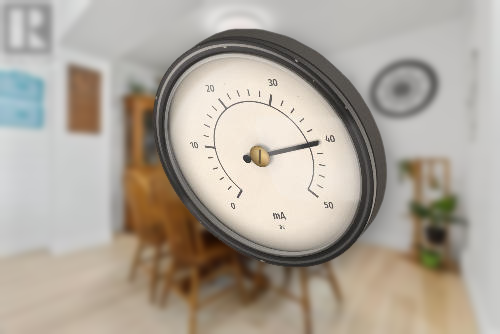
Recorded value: 40; mA
